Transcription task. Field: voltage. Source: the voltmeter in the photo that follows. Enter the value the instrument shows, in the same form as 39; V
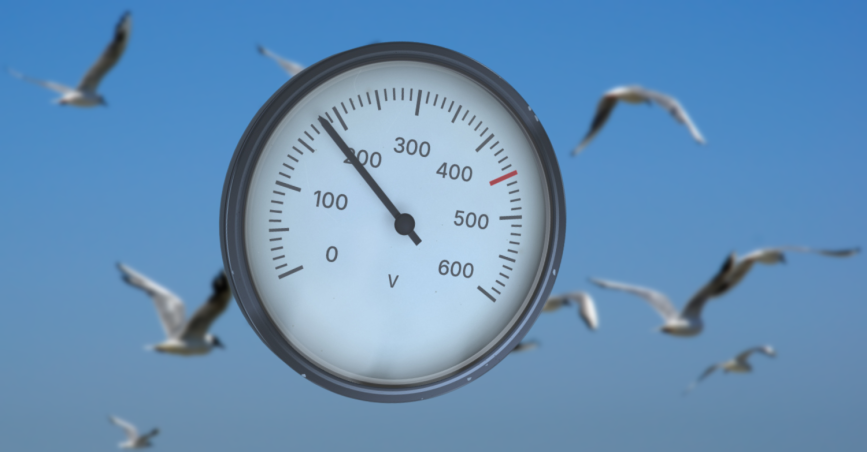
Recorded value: 180; V
